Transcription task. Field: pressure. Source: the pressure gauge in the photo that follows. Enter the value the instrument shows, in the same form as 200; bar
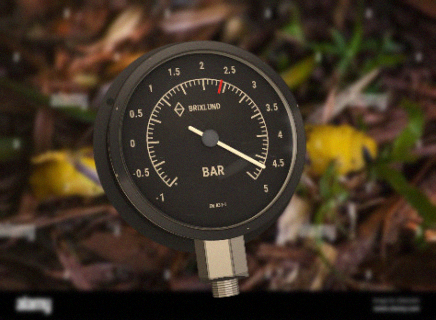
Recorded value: 4.7; bar
